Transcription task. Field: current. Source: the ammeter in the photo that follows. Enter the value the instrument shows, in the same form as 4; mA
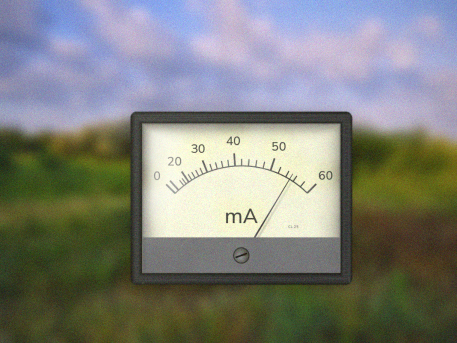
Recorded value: 55; mA
